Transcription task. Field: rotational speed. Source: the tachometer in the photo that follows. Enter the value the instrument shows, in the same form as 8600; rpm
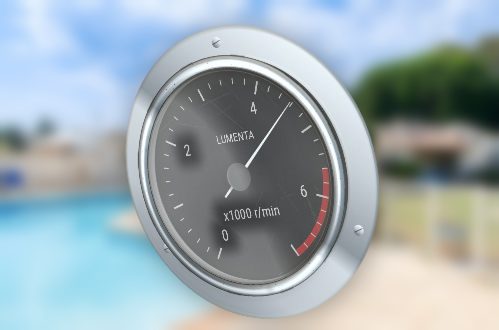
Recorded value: 4600; rpm
